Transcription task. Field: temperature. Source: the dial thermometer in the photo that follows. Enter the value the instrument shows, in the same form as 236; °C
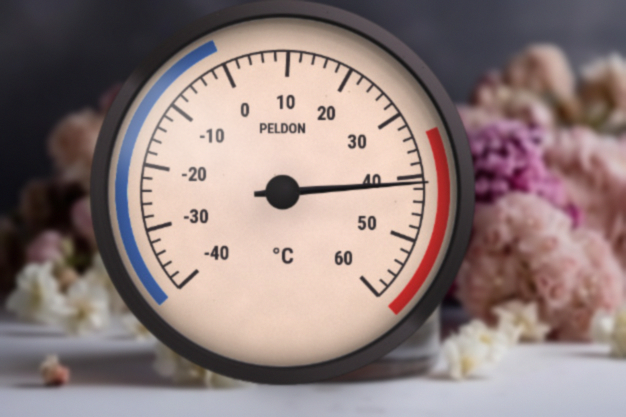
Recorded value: 41; °C
